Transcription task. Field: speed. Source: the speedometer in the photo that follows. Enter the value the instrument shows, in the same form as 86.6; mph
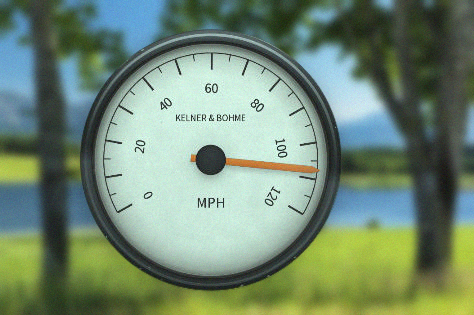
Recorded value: 107.5; mph
